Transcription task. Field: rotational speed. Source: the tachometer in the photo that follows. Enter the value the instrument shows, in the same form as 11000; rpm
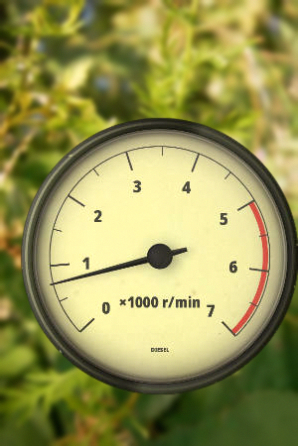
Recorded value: 750; rpm
